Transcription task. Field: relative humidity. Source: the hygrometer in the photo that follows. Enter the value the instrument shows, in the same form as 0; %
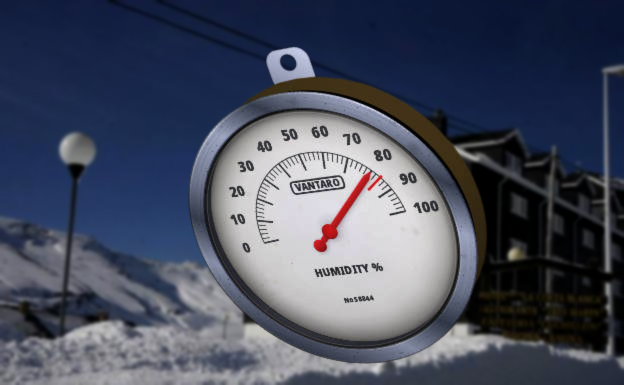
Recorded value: 80; %
